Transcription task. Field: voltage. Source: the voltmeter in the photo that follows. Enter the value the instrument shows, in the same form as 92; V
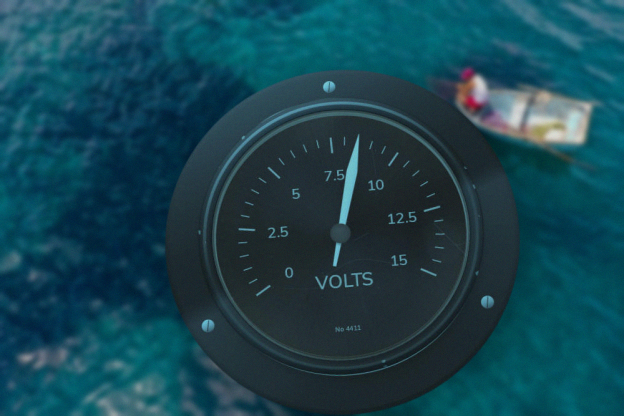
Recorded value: 8.5; V
